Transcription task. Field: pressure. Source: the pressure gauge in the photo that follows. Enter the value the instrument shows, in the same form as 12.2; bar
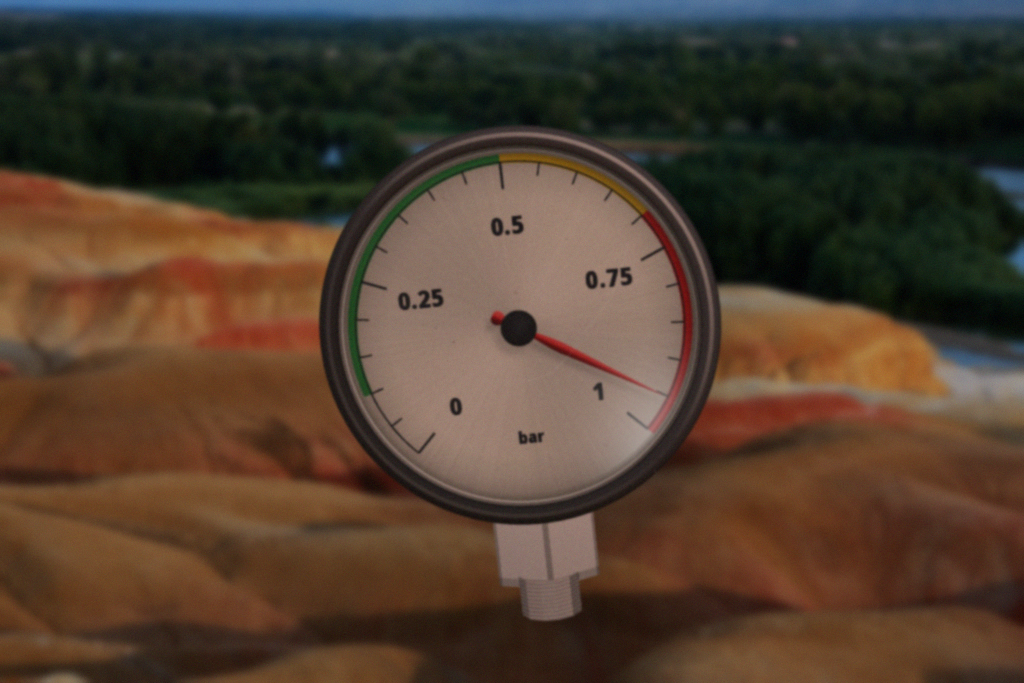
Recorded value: 0.95; bar
